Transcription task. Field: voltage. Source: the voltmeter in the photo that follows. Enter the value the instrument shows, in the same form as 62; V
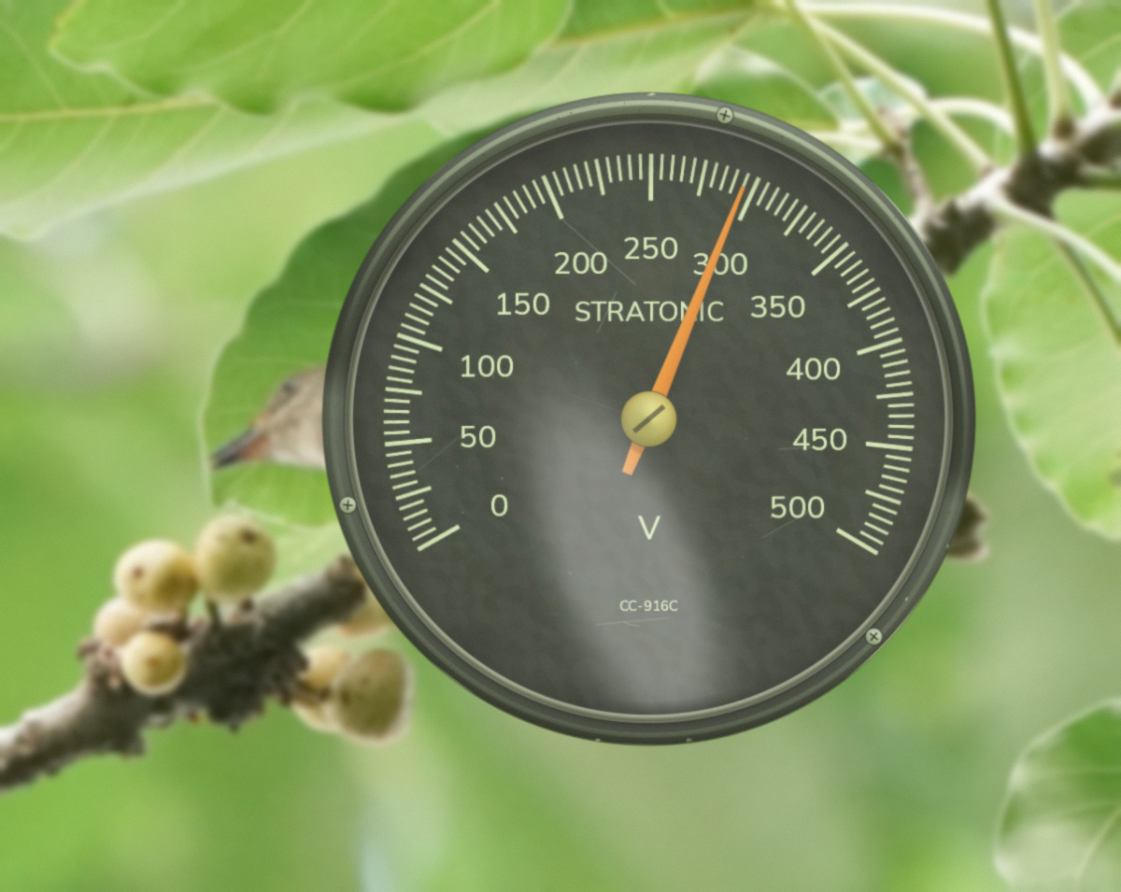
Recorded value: 295; V
